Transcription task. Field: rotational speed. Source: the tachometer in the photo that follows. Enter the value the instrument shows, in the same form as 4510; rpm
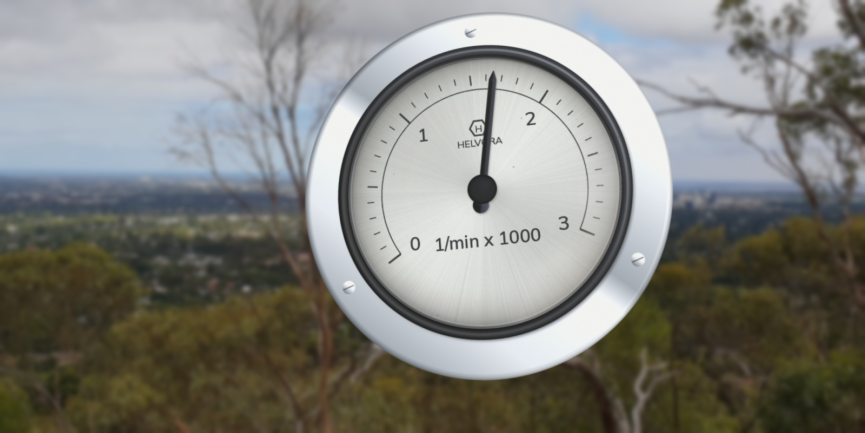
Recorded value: 1650; rpm
